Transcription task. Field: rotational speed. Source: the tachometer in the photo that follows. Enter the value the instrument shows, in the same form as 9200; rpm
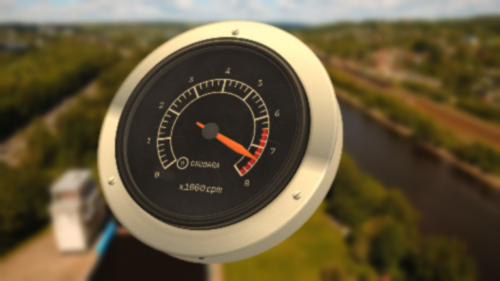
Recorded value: 7400; rpm
